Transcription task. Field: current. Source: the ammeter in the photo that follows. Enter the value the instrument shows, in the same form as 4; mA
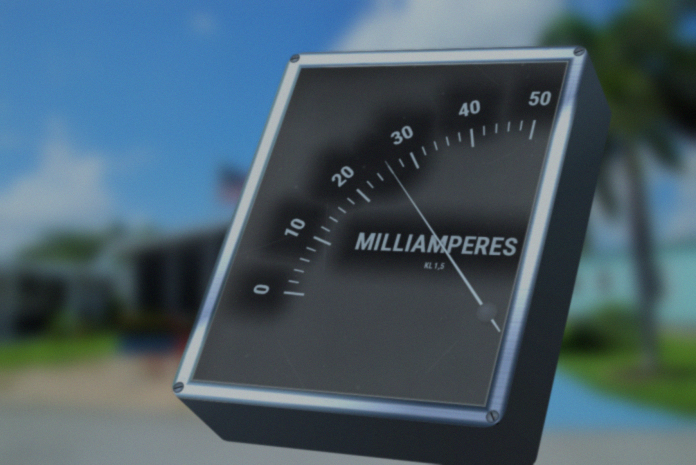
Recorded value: 26; mA
